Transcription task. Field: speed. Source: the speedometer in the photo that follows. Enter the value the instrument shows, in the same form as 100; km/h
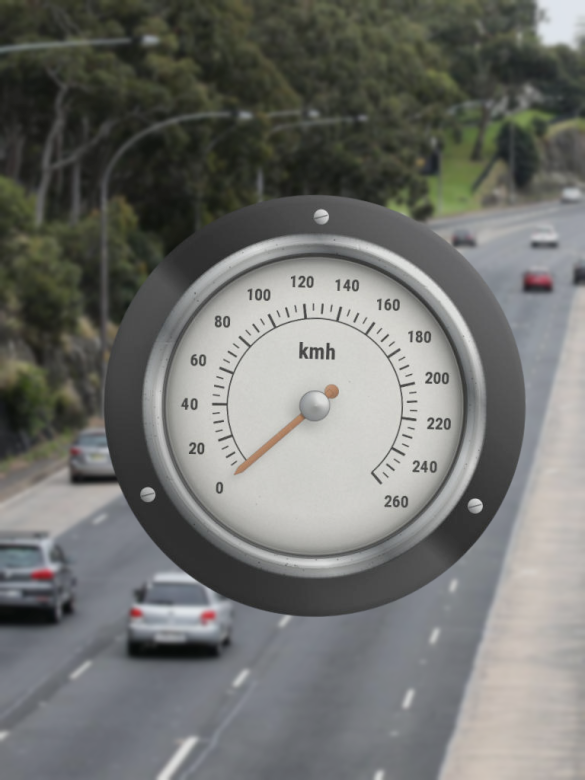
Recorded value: 0; km/h
